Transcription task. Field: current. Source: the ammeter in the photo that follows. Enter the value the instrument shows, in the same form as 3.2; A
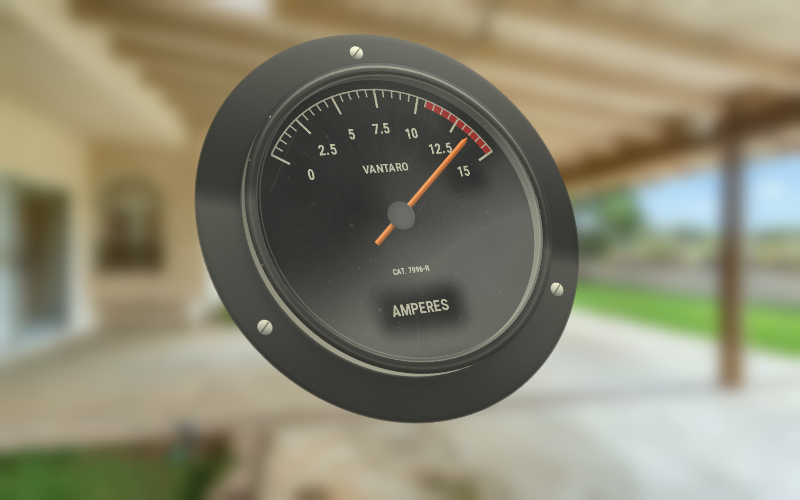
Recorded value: 13.5; A
